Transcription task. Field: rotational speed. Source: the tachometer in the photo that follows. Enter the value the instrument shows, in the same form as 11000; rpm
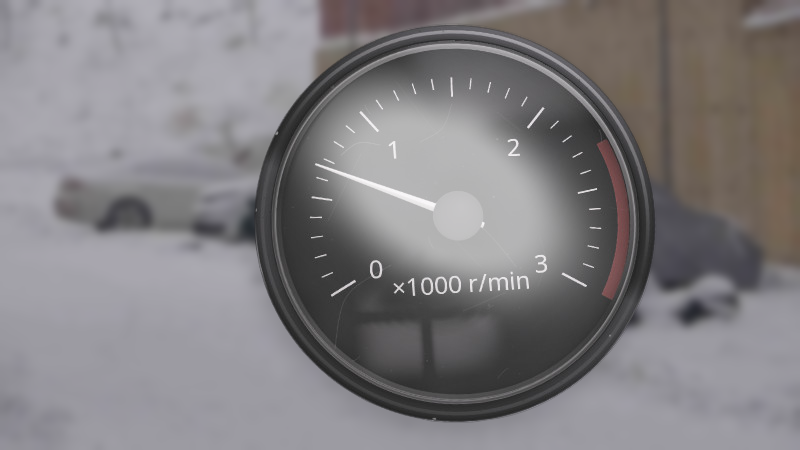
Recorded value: 650; rpm
